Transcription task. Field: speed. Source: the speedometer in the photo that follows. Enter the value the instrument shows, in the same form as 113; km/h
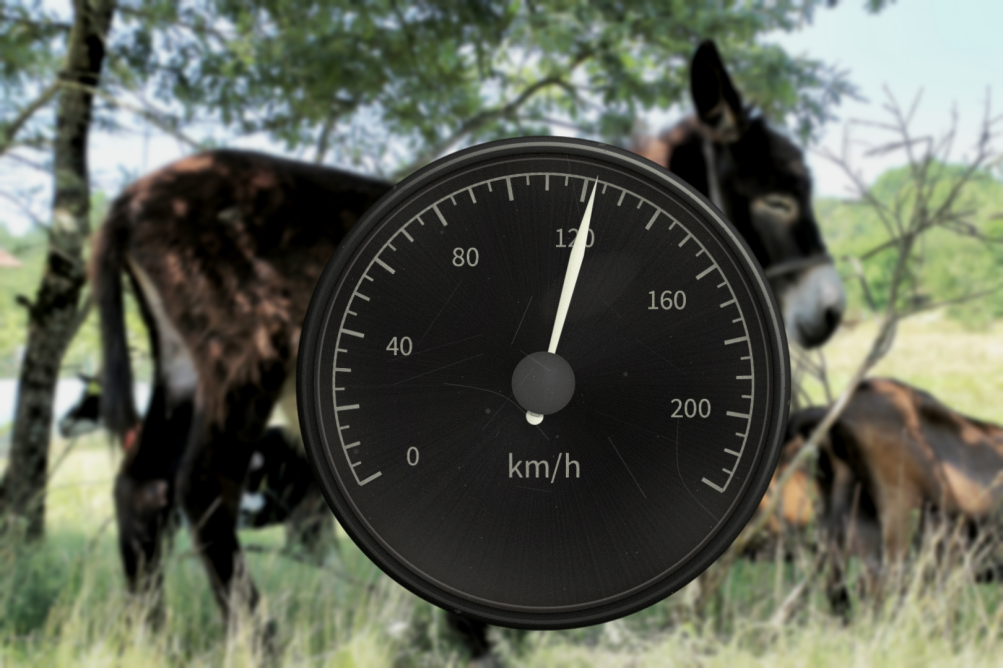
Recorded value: 122.5; km/h
